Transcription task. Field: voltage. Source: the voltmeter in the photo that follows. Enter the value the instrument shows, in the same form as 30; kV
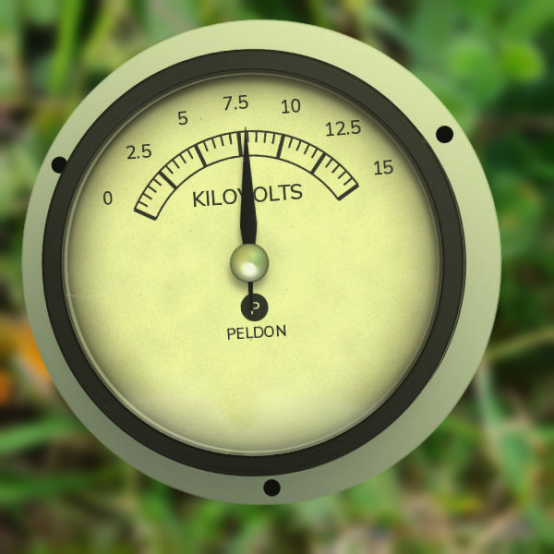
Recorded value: 8; kV
